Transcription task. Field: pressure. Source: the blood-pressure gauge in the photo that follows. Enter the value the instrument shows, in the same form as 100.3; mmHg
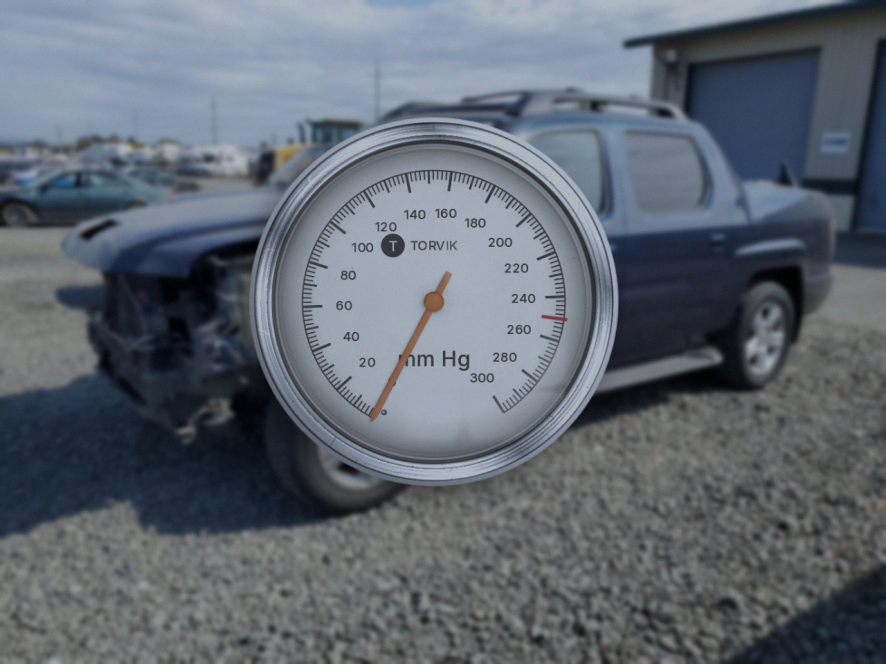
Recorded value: 0; mmHg
